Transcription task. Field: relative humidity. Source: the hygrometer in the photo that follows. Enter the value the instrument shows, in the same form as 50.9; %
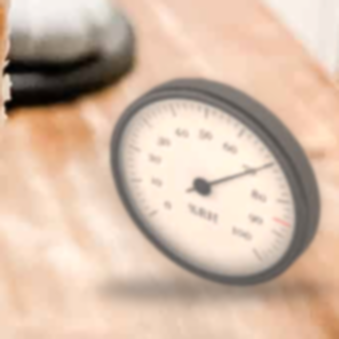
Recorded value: 70; %
